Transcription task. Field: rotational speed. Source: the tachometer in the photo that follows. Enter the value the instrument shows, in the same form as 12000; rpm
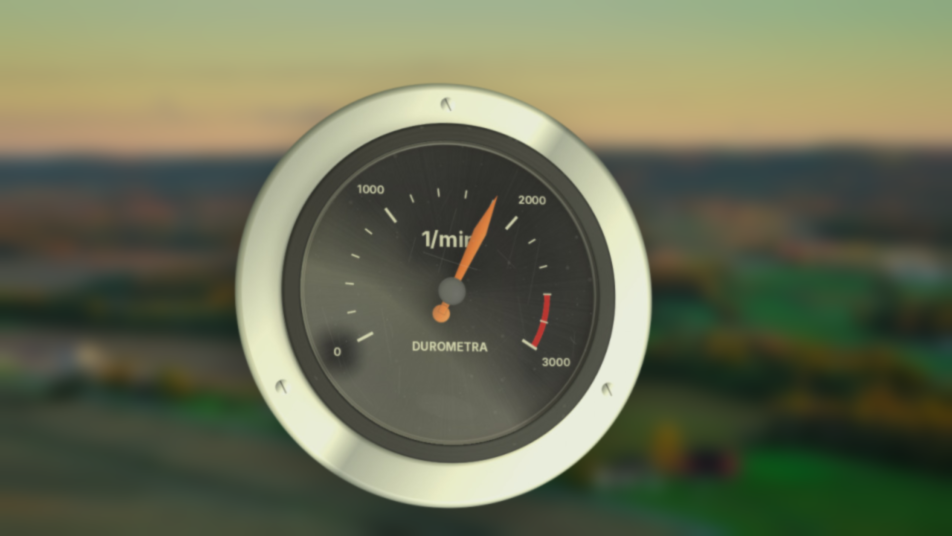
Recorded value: 1800; rpm
